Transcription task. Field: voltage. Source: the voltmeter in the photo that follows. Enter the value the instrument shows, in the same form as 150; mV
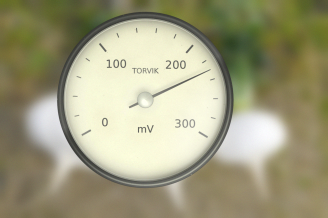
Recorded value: 230; mV
